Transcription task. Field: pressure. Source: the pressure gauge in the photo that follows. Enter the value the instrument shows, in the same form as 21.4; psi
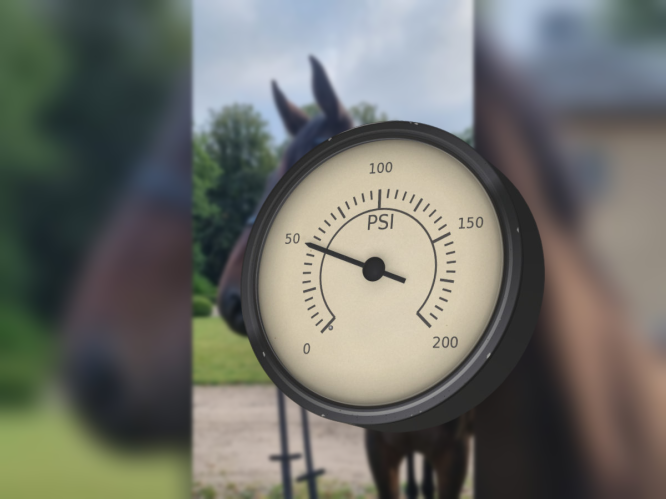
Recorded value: 50; psi
